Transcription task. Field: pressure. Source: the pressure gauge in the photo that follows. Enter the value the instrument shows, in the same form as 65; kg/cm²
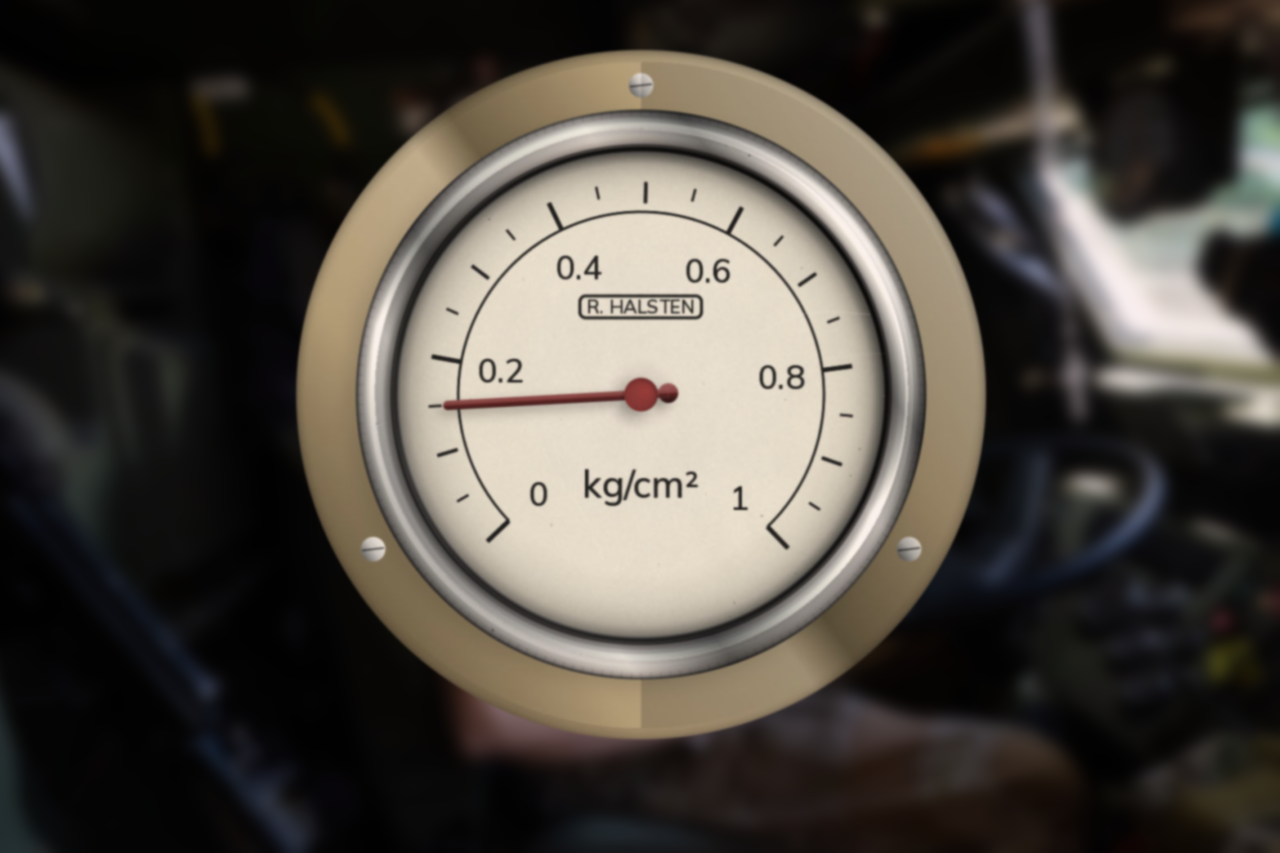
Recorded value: 0.15; kg/cm²
